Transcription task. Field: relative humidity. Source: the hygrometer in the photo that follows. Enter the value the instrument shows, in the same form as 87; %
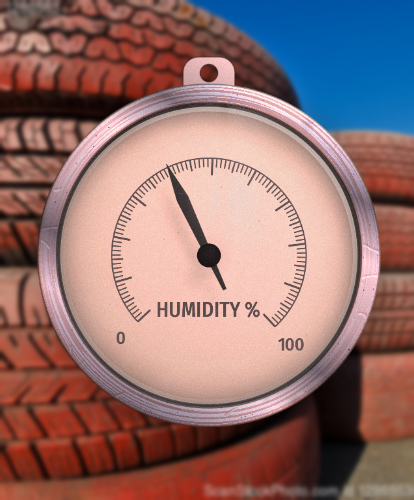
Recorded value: 40; %
